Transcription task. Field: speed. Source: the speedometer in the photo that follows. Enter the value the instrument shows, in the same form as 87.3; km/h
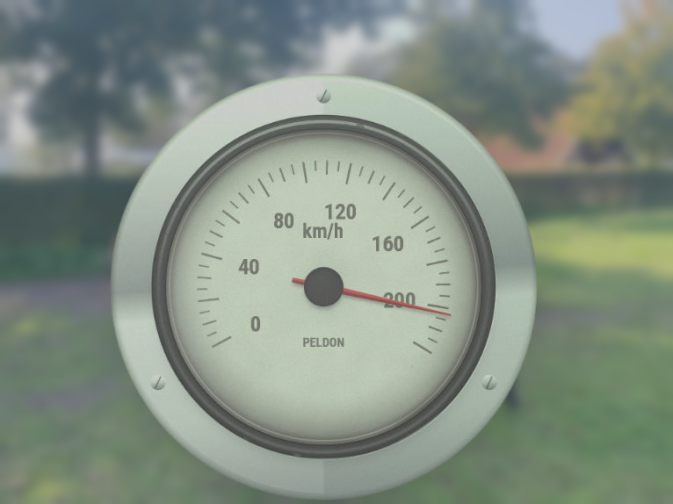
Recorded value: 202.5; km/h
